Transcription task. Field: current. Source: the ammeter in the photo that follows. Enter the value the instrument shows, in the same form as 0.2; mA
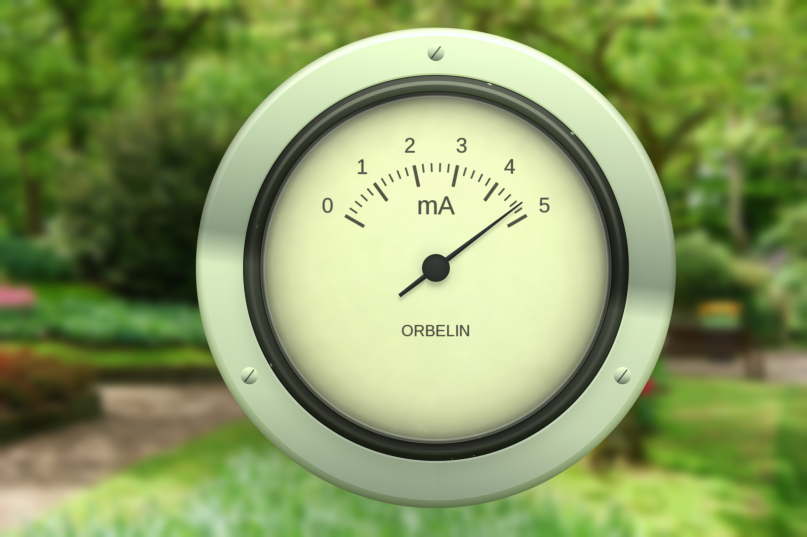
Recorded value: 4.7; mA
